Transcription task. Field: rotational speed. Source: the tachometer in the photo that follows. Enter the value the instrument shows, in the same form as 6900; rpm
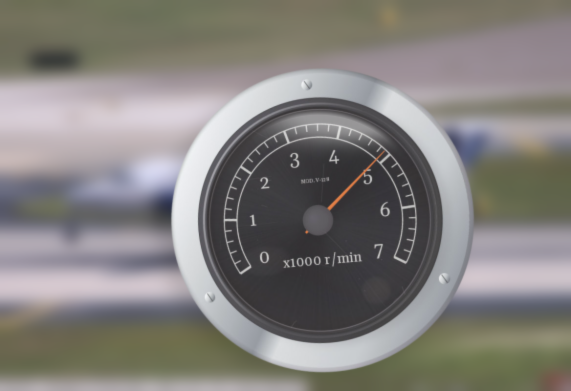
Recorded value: 4900; rpm
